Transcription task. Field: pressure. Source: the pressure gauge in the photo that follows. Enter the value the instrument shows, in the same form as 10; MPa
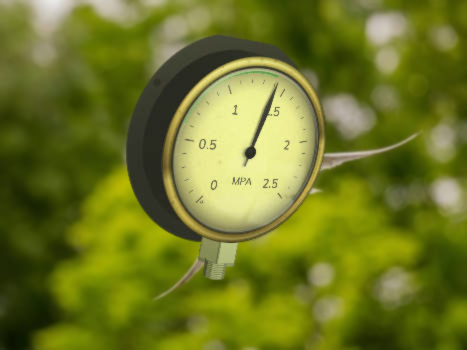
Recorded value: 1.4; MPa
